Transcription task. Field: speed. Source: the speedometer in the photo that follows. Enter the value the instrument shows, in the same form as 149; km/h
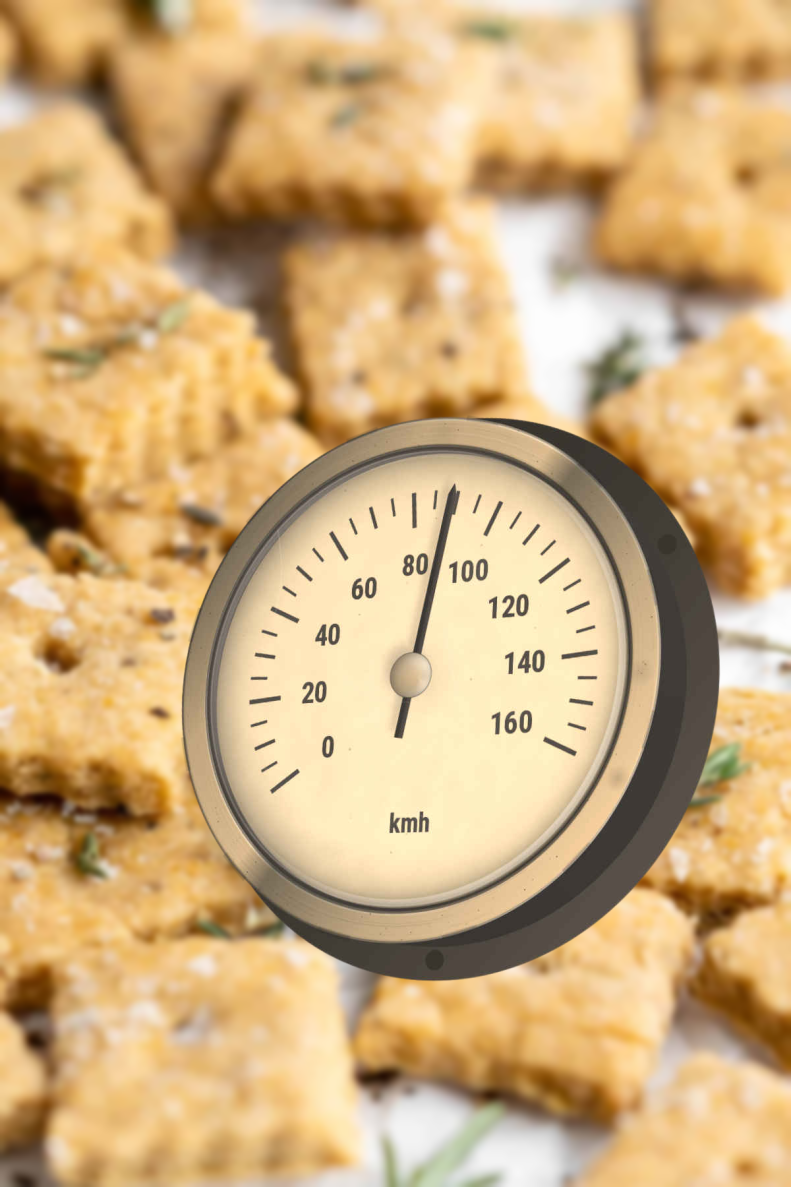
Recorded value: 90; km/h
